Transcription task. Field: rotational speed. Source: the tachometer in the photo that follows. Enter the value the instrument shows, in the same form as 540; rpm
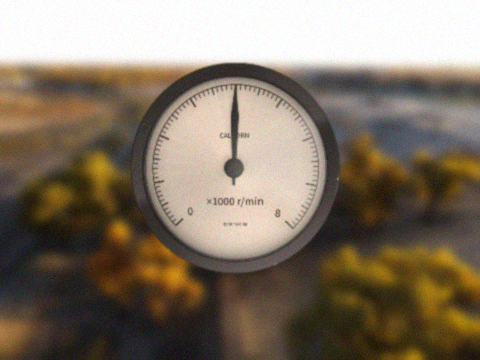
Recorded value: 4000; rpm
